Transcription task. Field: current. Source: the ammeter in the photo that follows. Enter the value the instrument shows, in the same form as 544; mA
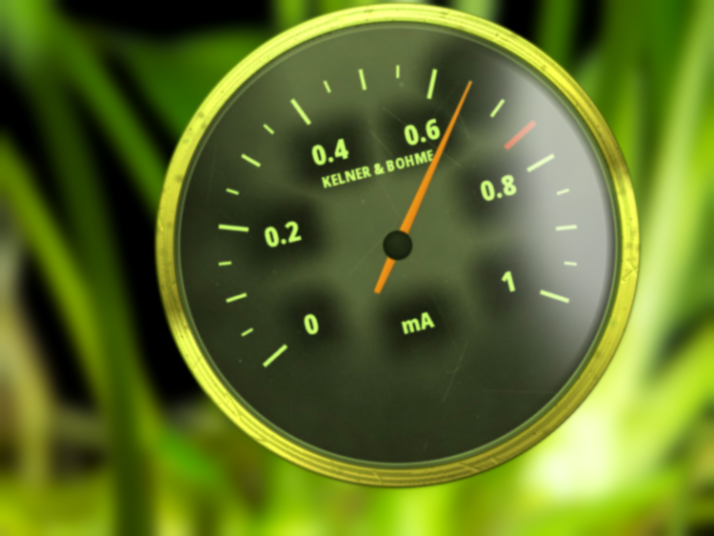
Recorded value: 0.65; mA
